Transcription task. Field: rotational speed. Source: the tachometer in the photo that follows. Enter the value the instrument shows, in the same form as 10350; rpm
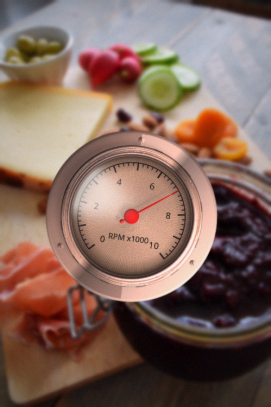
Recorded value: 7000; rpm
